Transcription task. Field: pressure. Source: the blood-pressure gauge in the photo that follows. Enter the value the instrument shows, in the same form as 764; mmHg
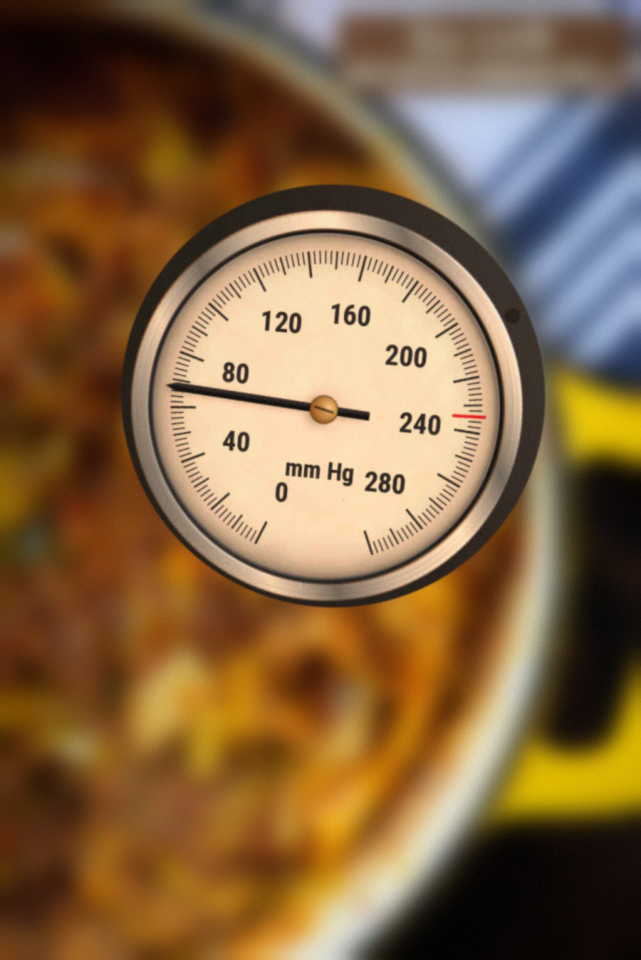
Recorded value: 68; mmHg
